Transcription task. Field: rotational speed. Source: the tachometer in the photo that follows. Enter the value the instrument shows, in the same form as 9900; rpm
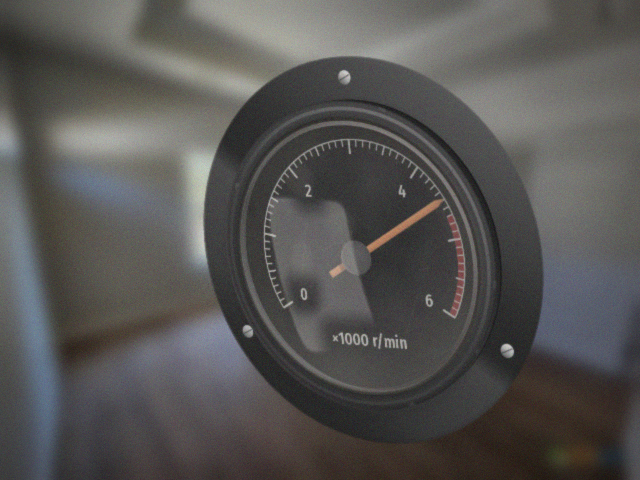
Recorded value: 4500; rpm
